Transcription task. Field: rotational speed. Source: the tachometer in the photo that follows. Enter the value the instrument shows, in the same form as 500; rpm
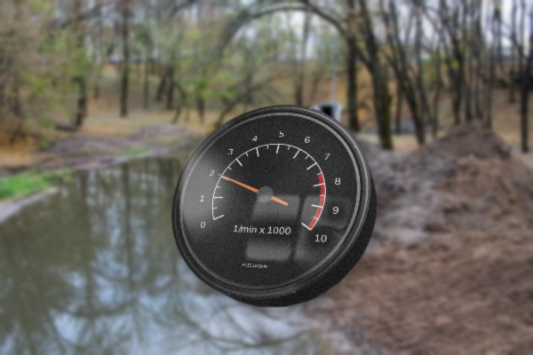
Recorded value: 2000; rpm
